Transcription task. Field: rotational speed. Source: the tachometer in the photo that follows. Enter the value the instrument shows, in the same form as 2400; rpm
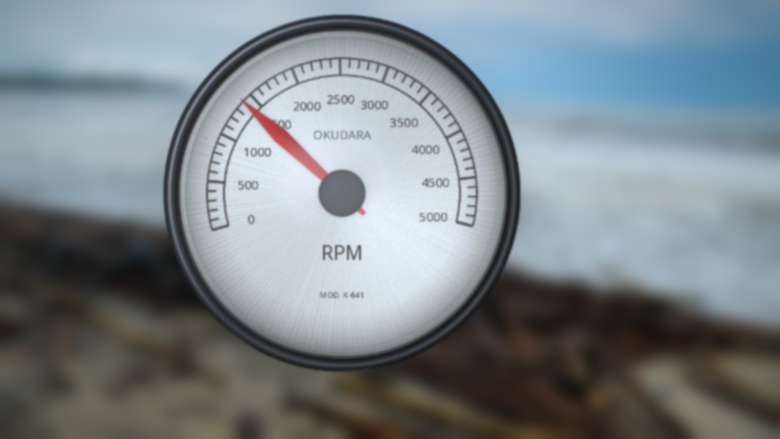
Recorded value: 1400; rpm
